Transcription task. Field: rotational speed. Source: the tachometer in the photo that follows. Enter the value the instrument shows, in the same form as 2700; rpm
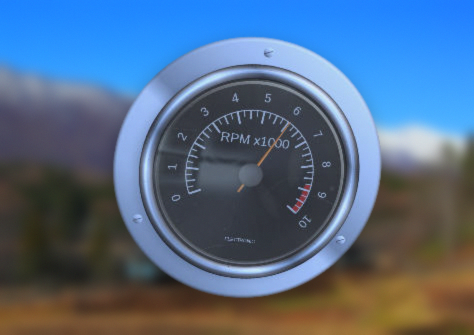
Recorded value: 6000; rpm
